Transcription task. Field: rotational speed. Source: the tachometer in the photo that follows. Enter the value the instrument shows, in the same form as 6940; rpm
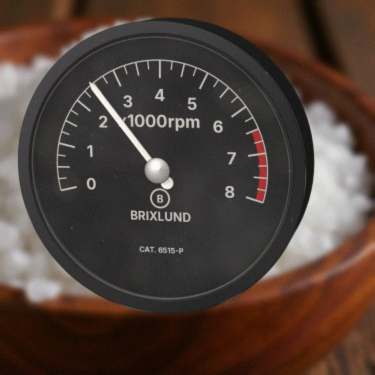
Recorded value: 2500; rpm
